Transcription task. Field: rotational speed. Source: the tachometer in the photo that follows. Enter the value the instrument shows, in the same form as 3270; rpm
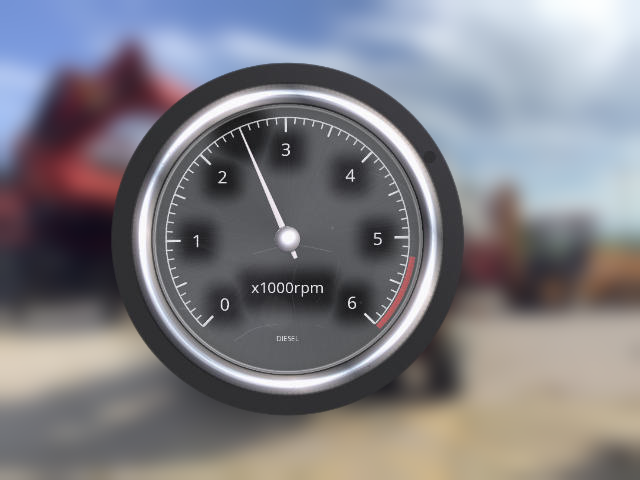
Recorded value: 2500; rpm
